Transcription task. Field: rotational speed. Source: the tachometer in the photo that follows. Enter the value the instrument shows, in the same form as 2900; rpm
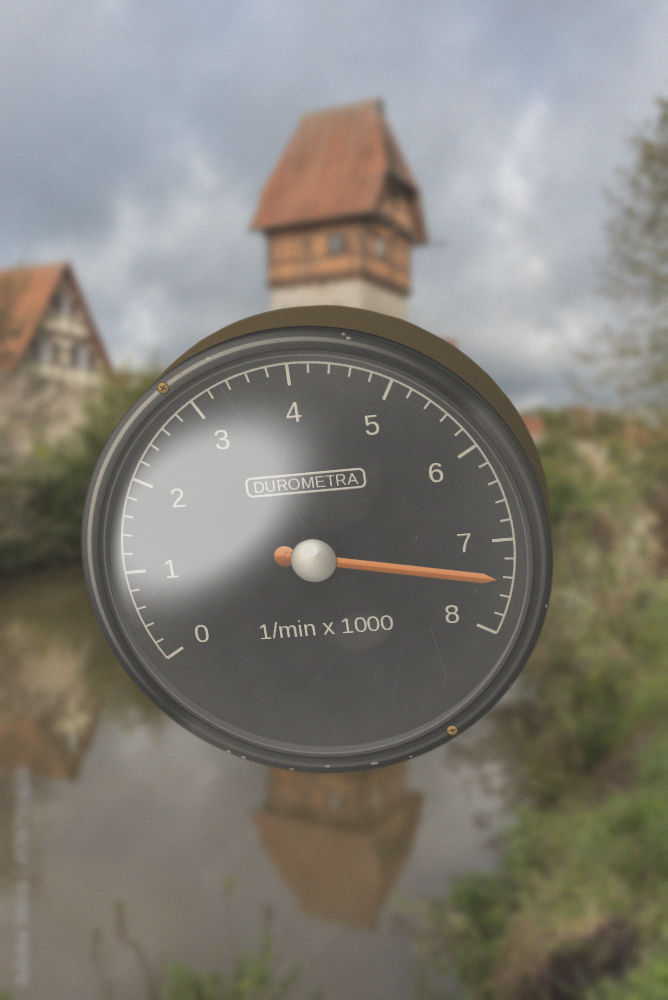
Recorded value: 7400; rpm
